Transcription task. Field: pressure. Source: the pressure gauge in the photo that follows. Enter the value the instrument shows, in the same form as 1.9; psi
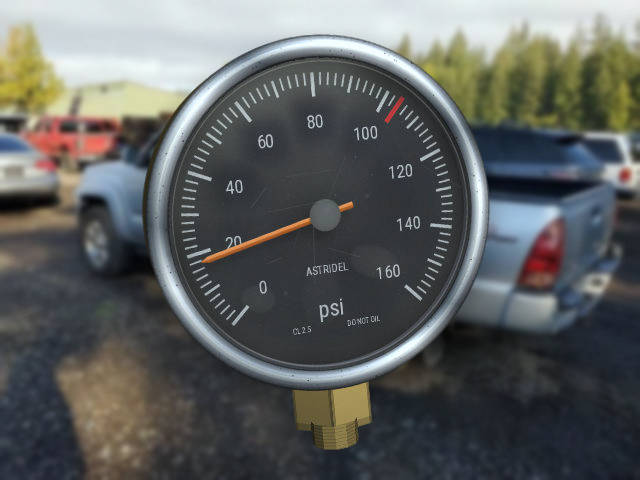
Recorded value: 18; psi
